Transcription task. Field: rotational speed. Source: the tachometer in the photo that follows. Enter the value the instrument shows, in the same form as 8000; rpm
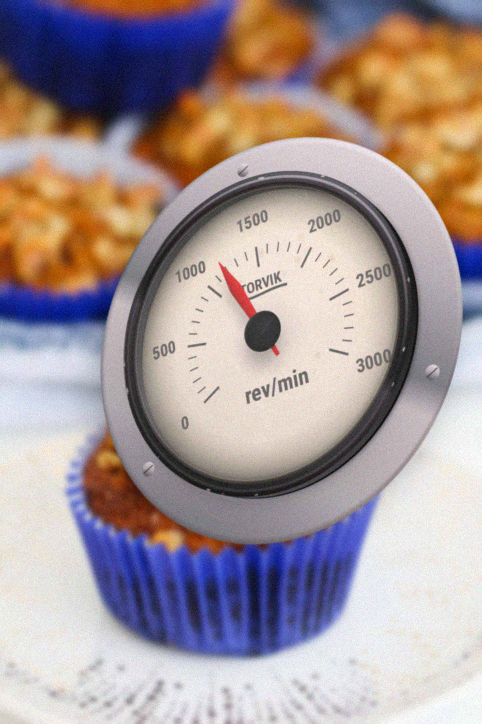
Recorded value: 1200; rpm
